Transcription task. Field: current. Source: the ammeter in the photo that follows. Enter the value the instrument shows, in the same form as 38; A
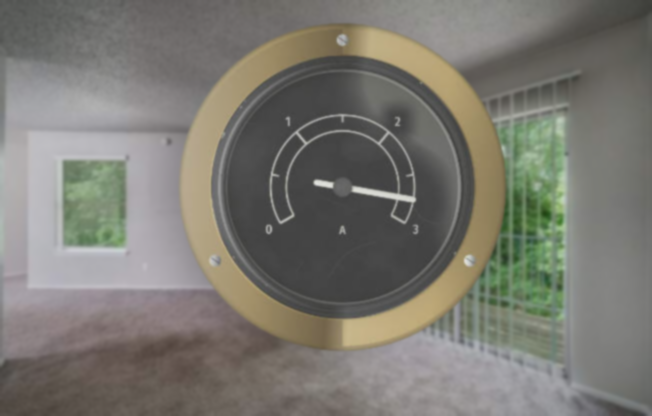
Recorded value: 2.75; A
